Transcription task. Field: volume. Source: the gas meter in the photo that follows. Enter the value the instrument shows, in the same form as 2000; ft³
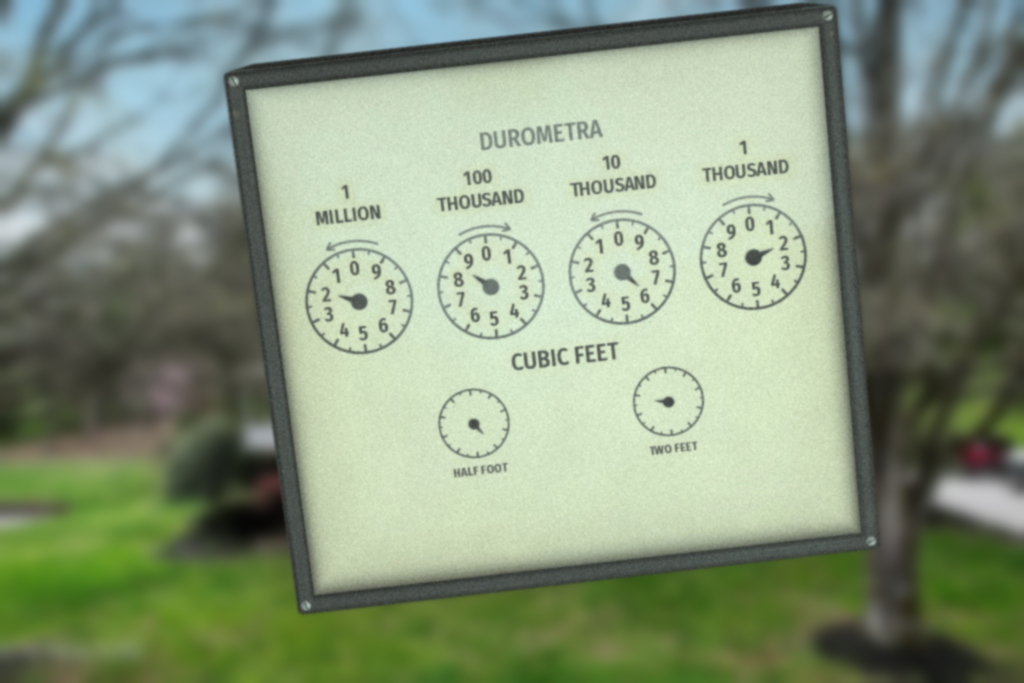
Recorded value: 186200; ft³
